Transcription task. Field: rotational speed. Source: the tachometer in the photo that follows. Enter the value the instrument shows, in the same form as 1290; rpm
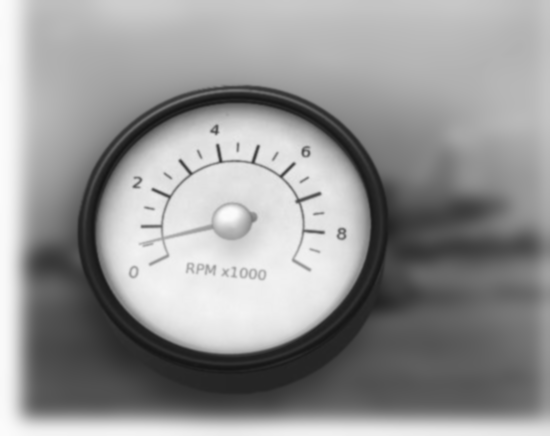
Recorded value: 500; rpm
